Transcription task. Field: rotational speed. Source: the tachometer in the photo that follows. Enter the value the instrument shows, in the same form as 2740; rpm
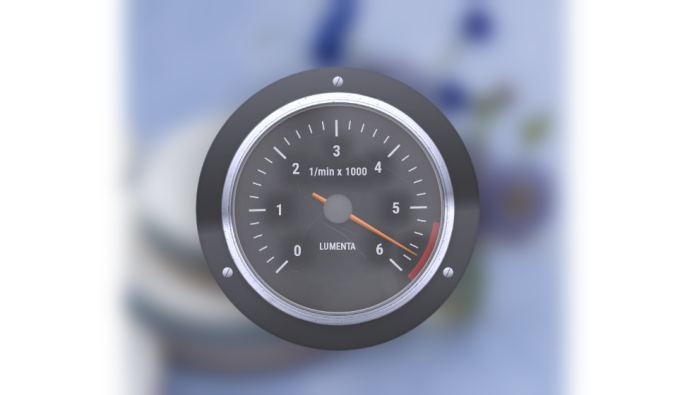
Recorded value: 5700; rpm
